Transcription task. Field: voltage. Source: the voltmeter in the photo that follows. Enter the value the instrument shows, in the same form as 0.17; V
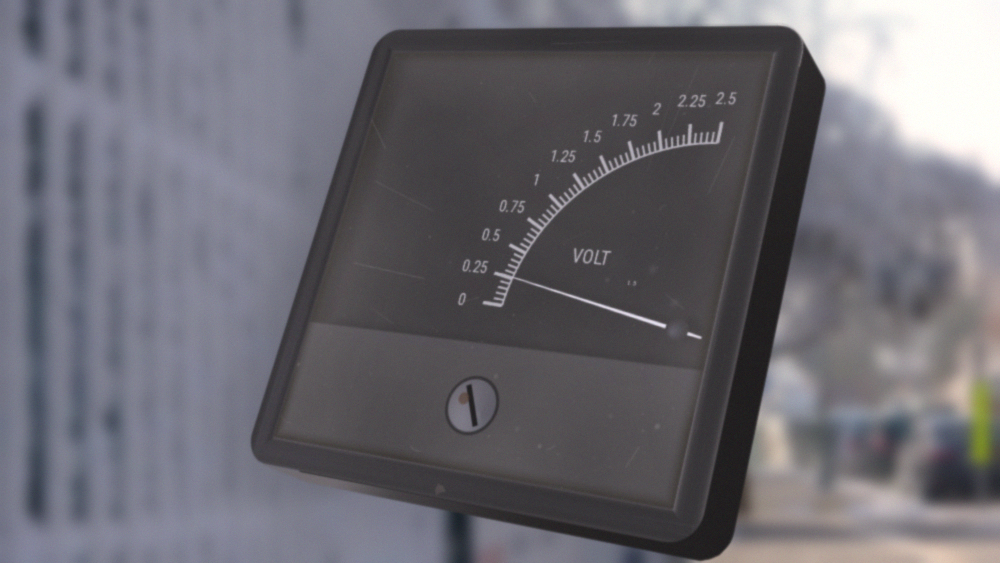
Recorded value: 0.25; V
